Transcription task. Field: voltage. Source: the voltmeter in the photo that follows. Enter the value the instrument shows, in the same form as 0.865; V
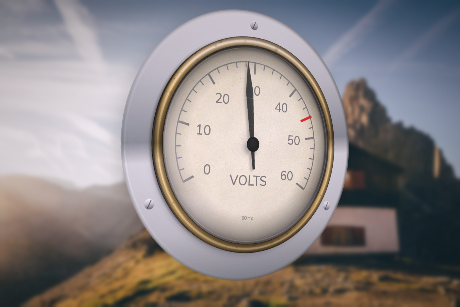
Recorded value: 28; V
